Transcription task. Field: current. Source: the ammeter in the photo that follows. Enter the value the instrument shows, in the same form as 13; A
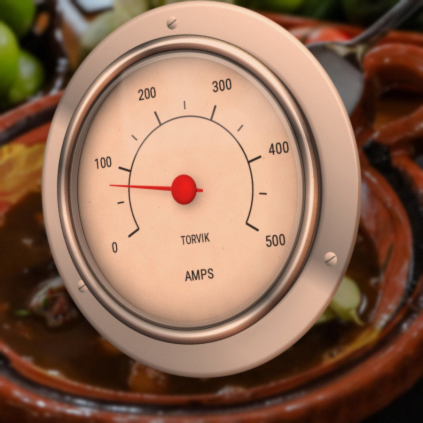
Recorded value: 75; A
